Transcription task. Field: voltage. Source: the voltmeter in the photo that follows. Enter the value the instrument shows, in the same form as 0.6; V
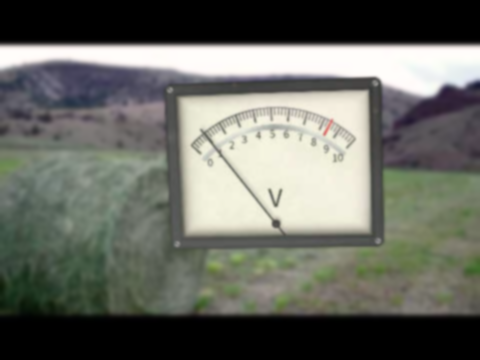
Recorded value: 1; V
